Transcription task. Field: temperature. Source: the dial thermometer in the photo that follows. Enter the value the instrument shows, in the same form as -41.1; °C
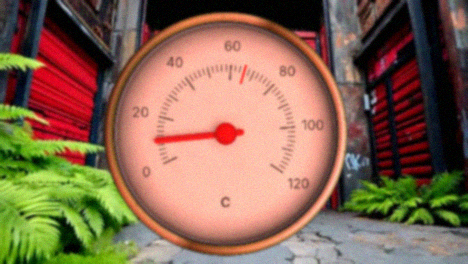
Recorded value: 10; °C
